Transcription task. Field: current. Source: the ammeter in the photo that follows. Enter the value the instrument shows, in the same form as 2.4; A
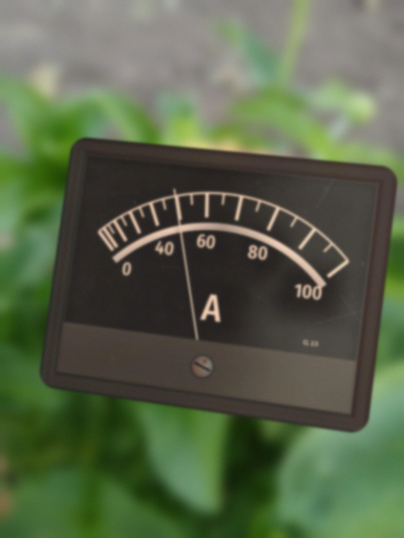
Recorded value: 50; A
